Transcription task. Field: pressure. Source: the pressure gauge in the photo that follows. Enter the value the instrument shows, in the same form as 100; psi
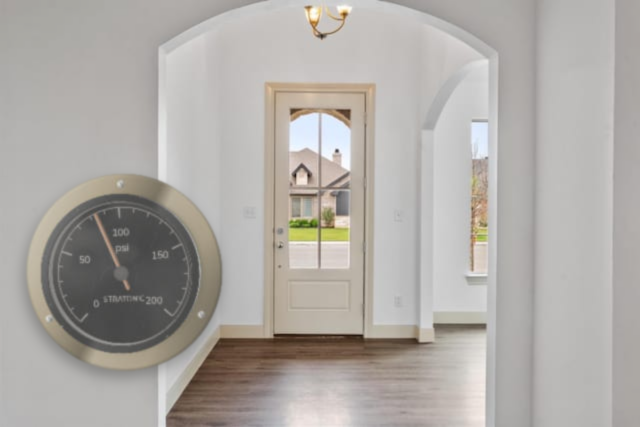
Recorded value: 85; psi
